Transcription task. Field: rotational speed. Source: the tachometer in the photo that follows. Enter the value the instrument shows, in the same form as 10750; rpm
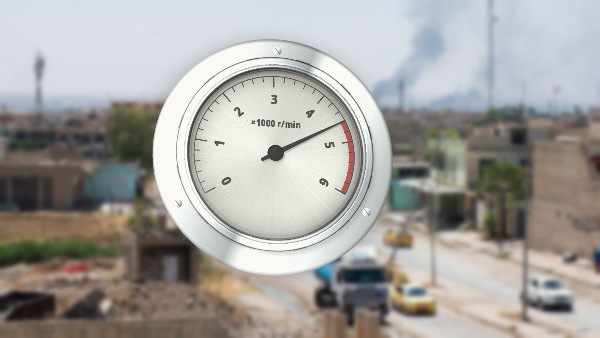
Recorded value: 4600; rpm
